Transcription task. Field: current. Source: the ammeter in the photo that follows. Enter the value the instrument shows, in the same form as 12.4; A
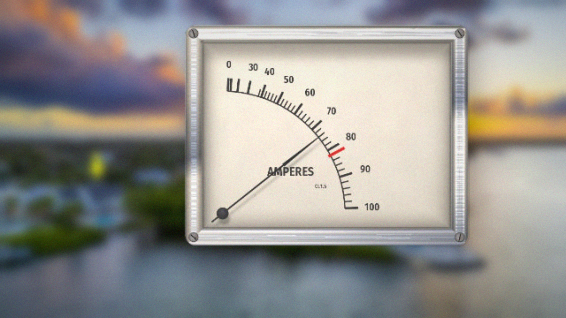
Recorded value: 74; A
